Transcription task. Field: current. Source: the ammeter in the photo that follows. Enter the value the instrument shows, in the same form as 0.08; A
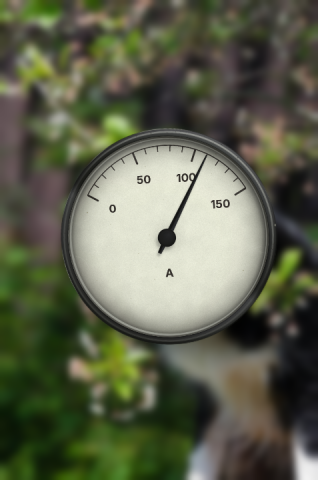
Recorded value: 110; A
